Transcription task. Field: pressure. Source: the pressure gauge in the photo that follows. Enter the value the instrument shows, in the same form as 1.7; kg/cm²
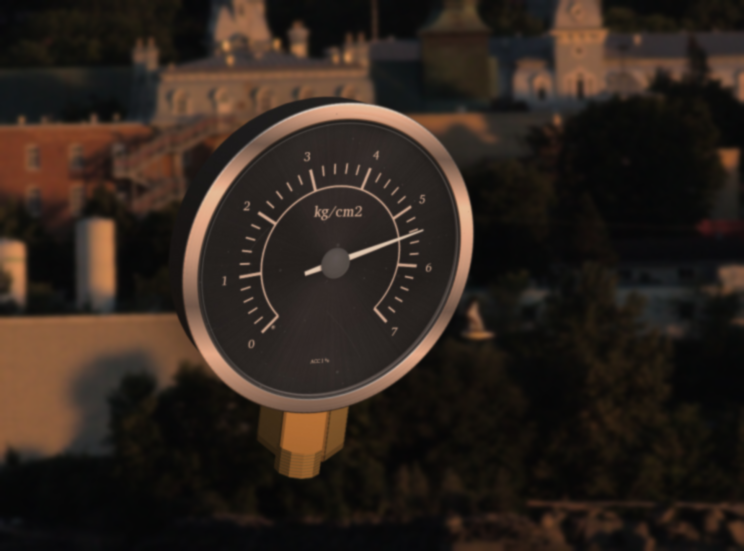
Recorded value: 5.4; kg/cm²
